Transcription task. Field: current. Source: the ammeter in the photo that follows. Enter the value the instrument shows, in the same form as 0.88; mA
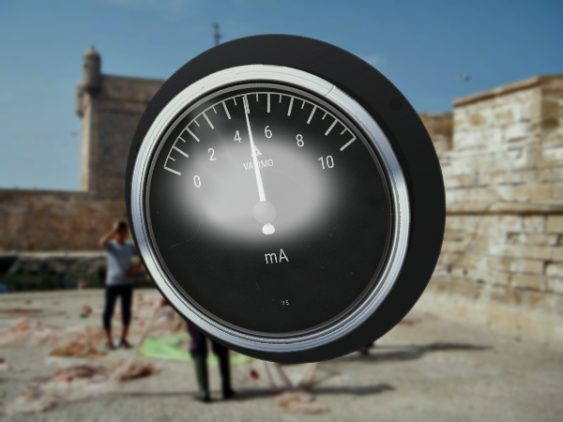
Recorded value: 5; mA
